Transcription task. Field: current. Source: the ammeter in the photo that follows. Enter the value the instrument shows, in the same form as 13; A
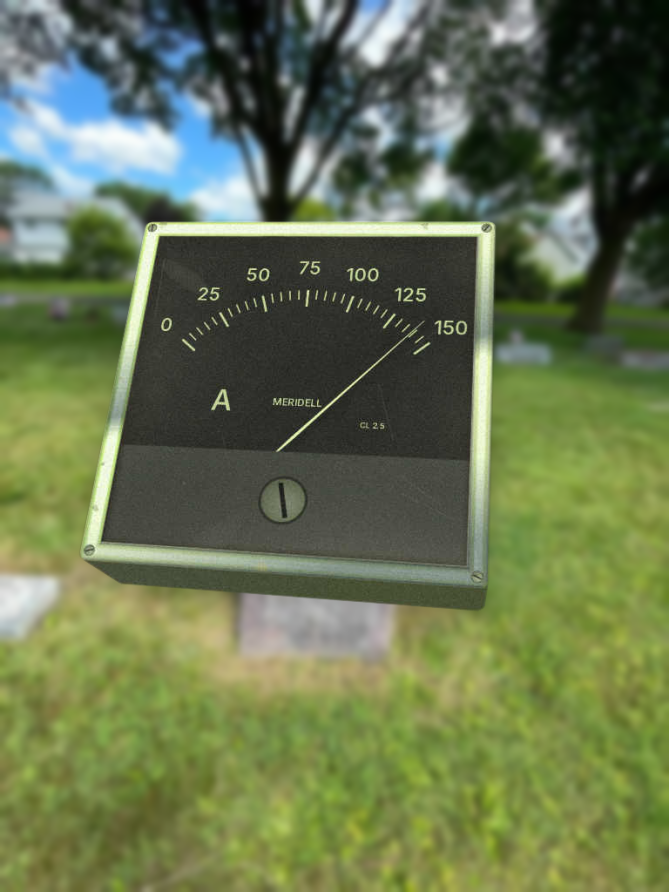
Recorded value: 140; A
